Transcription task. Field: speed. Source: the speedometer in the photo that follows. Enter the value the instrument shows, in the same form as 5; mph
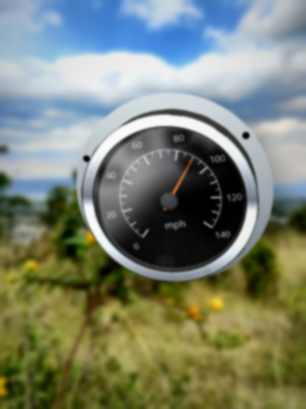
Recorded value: 90; mph
